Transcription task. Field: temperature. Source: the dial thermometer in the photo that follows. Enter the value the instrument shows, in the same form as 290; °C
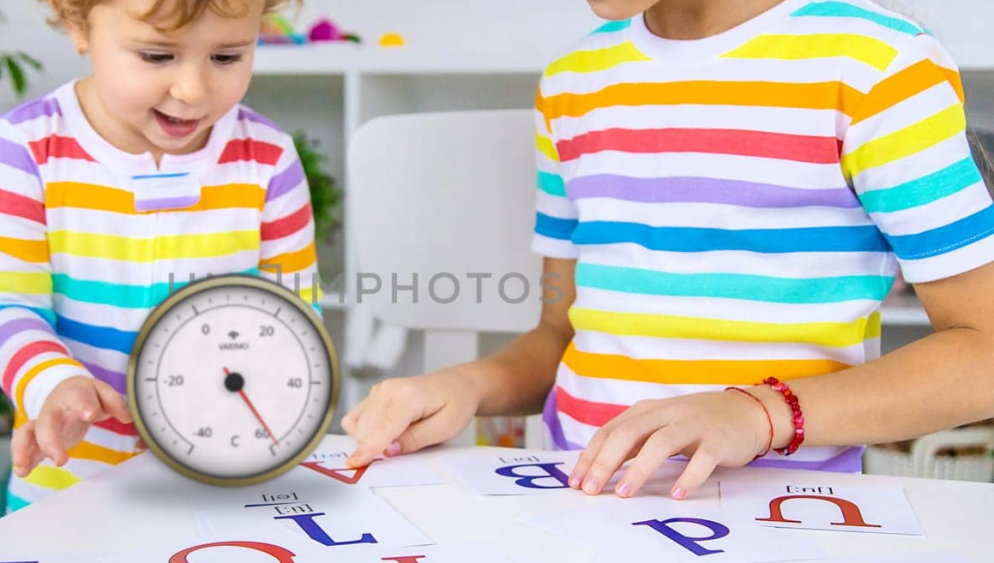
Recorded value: 58; °C
